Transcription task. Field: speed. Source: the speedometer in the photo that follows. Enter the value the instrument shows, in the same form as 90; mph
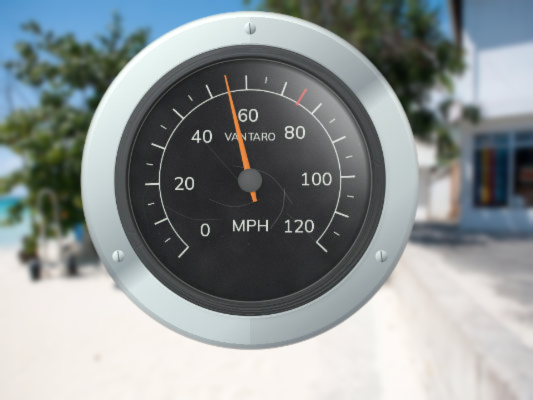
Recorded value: 55; mph
